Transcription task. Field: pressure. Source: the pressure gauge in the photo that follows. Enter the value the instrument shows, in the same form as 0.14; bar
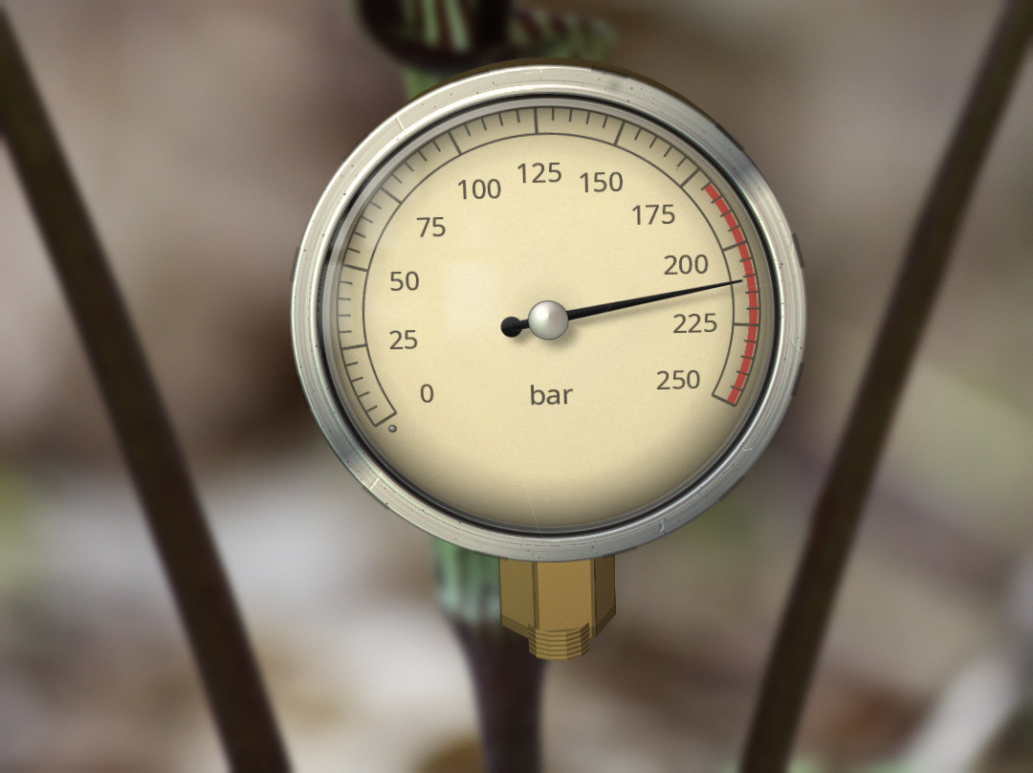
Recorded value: 210; bar
